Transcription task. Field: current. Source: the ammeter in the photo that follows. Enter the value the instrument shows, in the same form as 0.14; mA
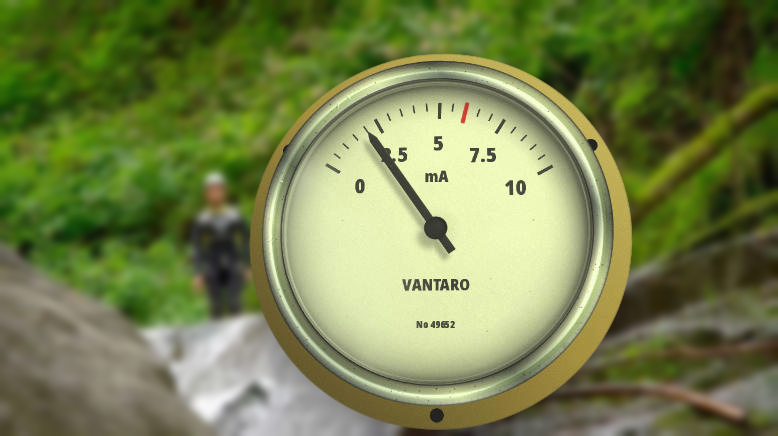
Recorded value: 2; mA
